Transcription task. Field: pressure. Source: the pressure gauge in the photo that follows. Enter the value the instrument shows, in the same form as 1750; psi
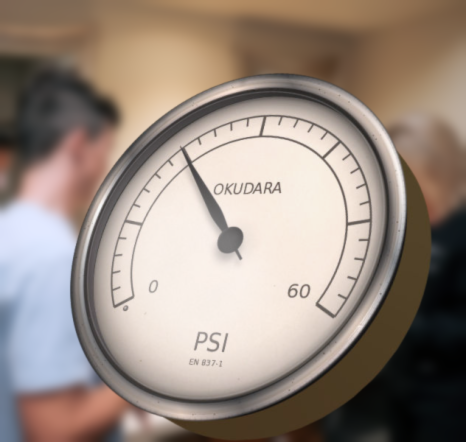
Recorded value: 20; psi
